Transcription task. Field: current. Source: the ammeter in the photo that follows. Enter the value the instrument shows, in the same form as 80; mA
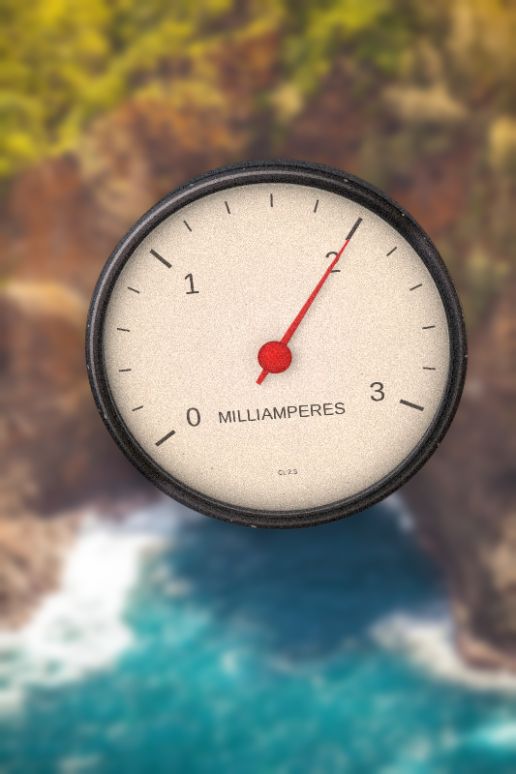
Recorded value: 2; mA
